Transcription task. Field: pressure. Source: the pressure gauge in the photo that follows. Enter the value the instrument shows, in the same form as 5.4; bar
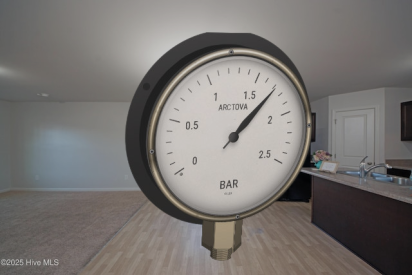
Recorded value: 1.7; bar
